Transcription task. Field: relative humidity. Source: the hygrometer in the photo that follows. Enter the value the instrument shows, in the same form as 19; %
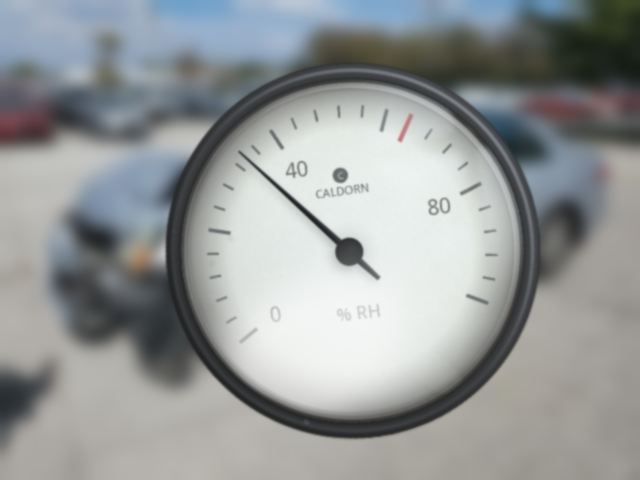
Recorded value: 34; %
